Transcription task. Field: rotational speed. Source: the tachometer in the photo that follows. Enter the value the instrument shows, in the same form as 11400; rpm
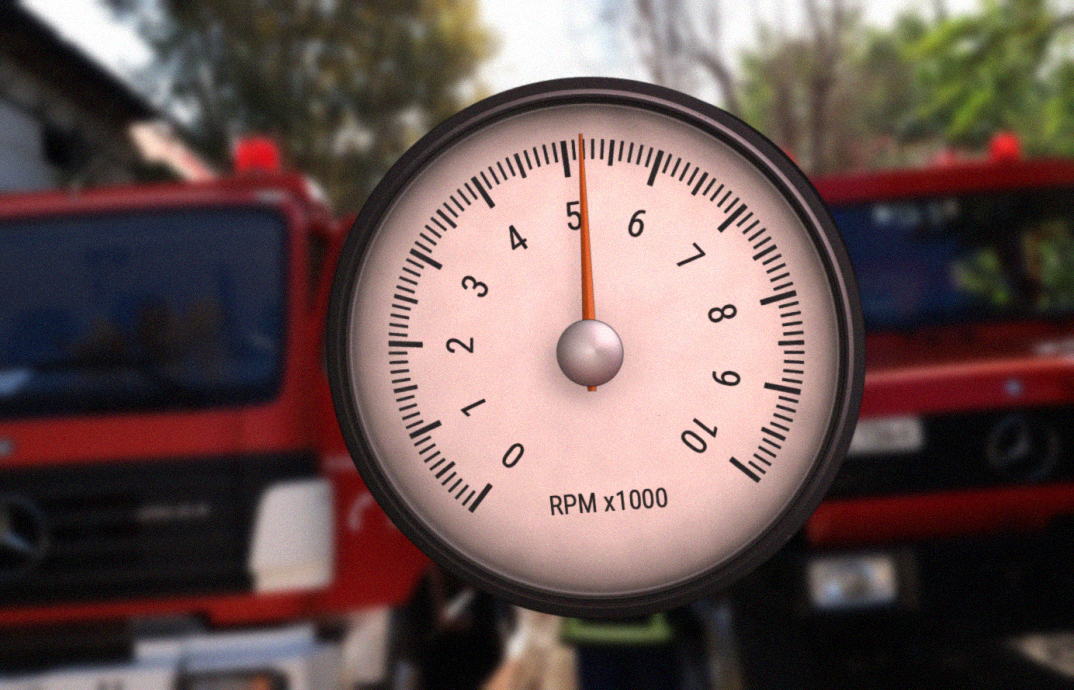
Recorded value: 5200; rpm
